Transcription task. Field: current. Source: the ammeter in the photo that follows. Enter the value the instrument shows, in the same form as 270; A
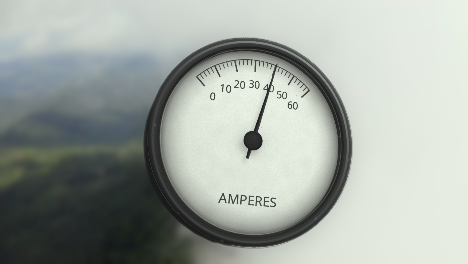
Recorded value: 40; A
